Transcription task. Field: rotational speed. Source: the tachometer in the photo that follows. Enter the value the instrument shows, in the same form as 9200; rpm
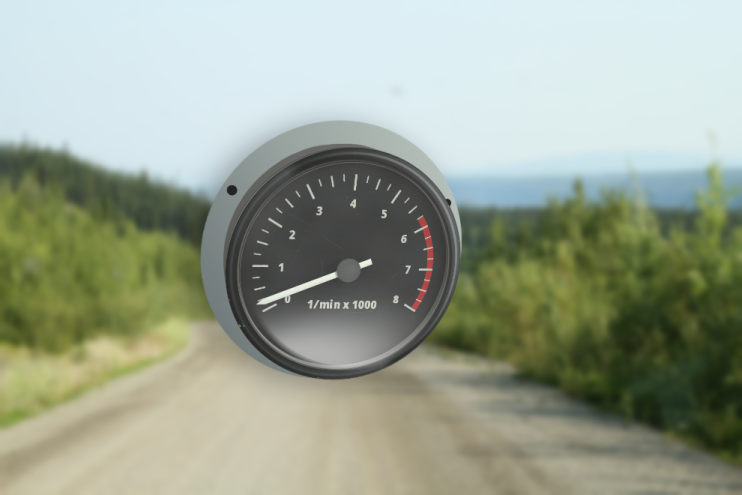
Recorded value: 250; rpm
